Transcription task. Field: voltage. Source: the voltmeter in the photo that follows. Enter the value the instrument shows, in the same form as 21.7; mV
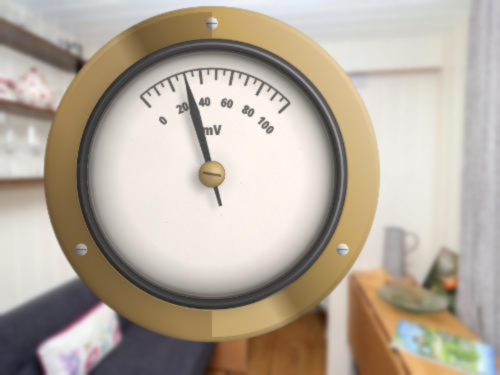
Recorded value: 30; mV
